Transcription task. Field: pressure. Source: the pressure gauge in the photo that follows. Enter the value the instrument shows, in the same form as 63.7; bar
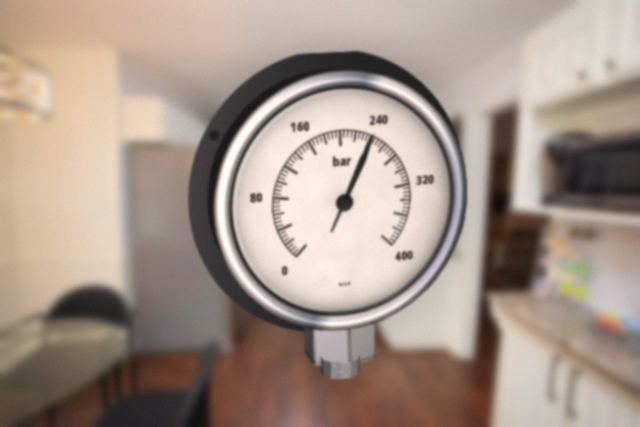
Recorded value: 240; bar
